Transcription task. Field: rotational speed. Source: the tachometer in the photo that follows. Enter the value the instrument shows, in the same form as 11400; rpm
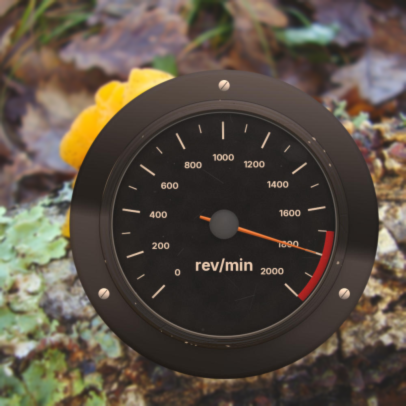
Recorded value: 1800; rpm
